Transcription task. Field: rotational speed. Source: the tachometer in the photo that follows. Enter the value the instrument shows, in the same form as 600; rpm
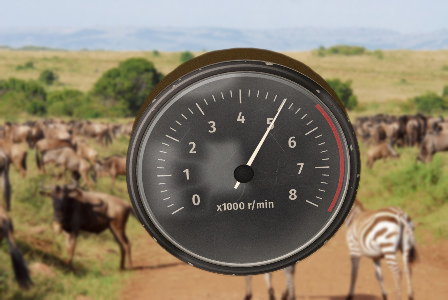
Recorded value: 5000; rpm
